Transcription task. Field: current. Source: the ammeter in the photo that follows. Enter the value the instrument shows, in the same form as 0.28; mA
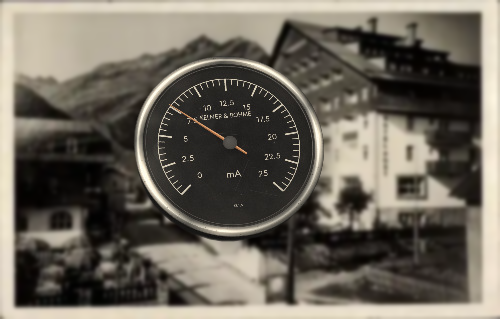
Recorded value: 7.5; mA
